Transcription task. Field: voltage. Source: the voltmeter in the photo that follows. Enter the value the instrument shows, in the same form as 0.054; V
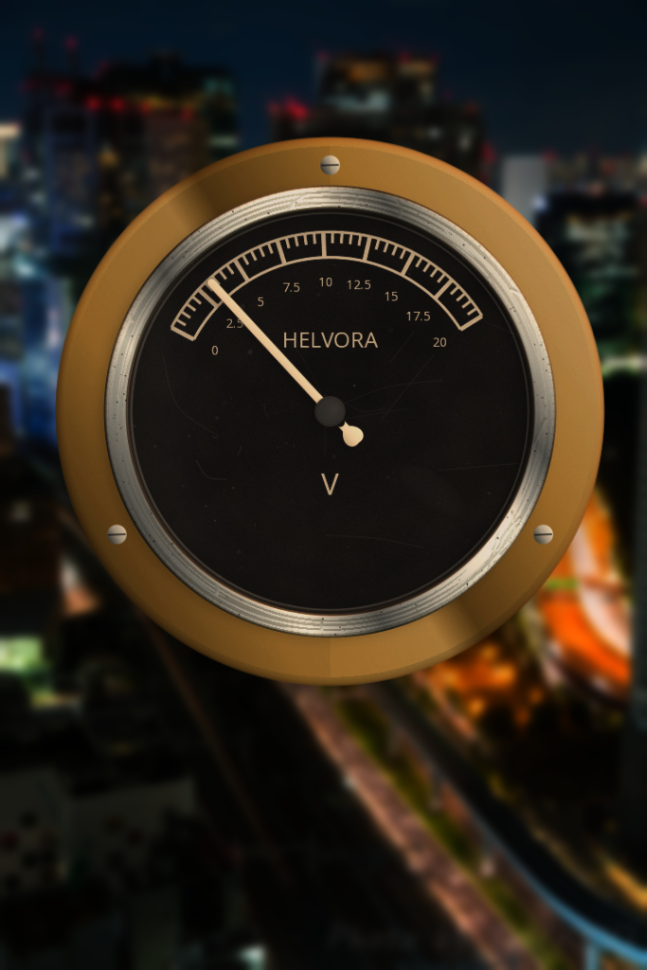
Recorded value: 3.25; V
